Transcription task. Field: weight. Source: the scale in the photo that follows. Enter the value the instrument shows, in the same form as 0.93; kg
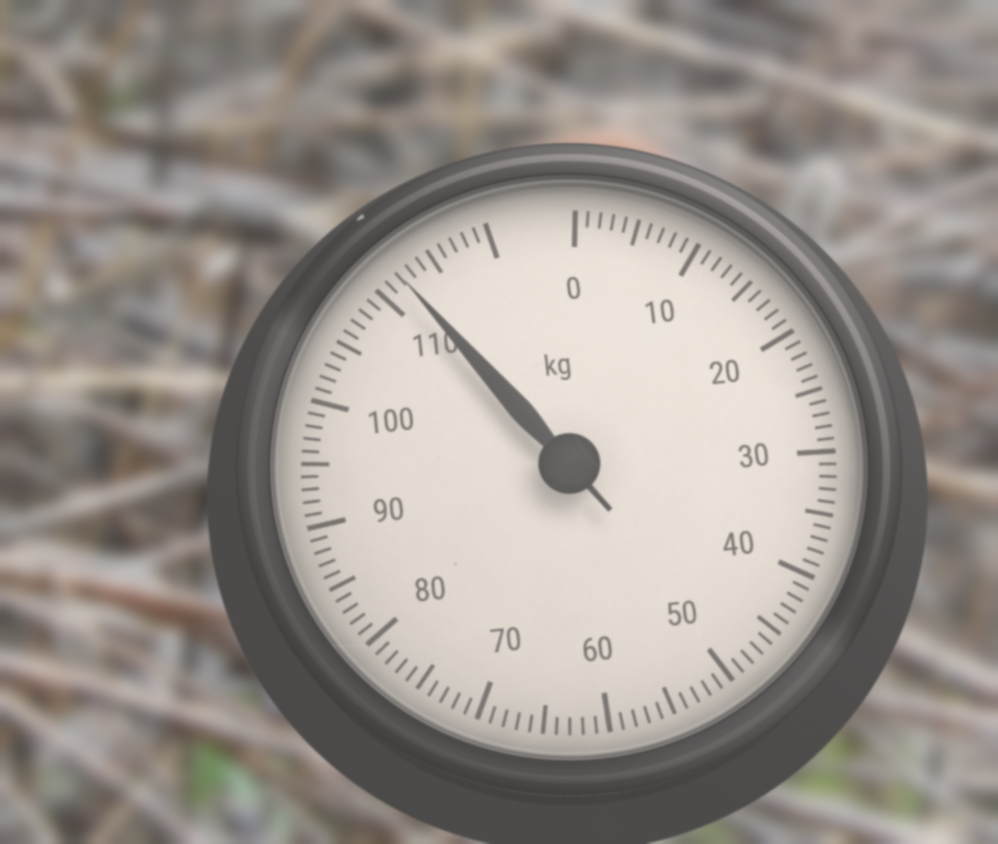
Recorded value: 112; kg
